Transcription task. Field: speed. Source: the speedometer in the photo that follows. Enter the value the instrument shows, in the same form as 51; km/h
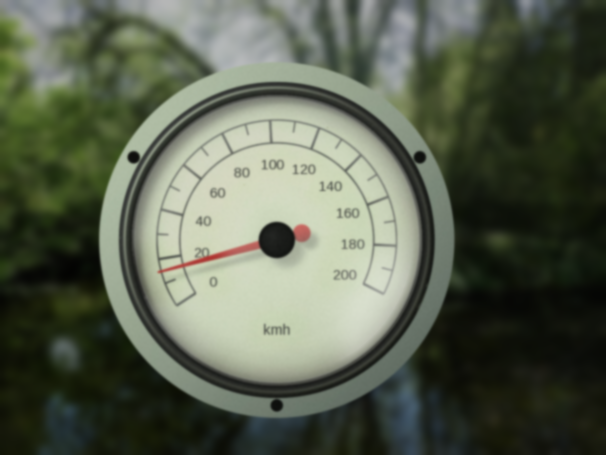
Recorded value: 15; km/h
